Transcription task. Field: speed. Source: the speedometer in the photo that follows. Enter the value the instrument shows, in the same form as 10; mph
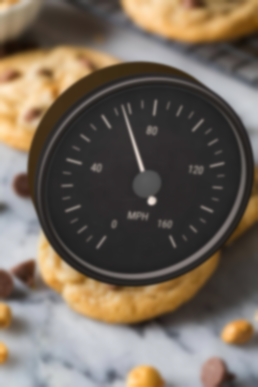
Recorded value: 67.5; mph
